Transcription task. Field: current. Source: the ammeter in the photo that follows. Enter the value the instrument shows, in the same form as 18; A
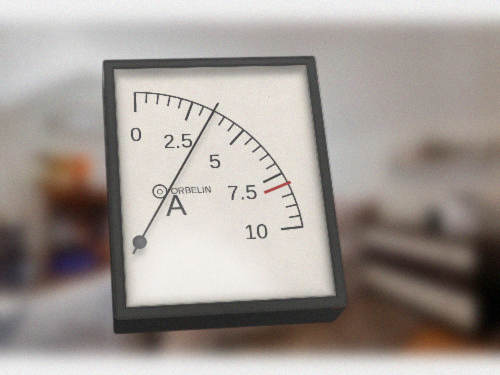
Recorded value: 3.5; A
